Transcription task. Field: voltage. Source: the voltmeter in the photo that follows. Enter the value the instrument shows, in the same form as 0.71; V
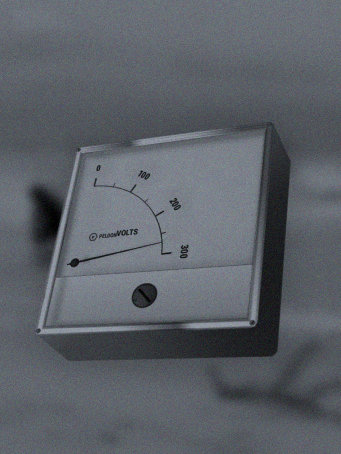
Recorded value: 275; V
